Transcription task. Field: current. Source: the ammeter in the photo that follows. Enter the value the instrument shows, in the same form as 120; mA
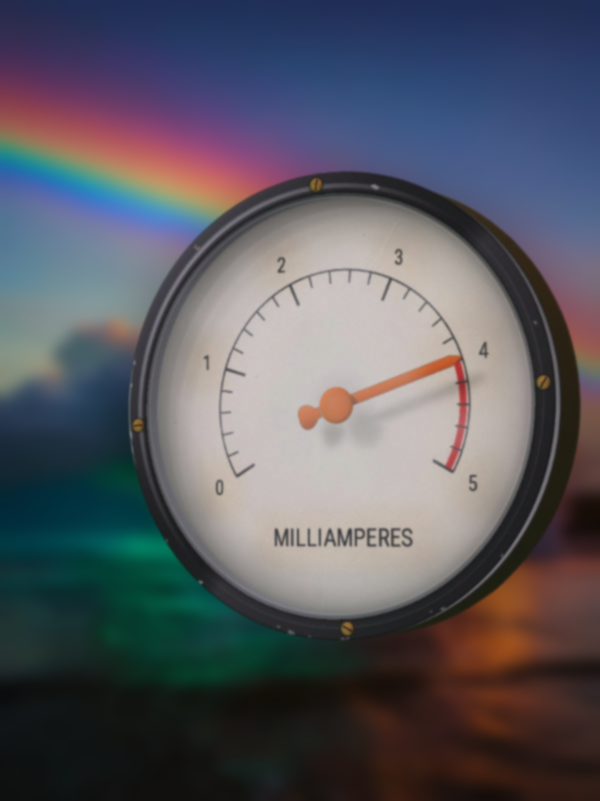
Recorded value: 4; mA
